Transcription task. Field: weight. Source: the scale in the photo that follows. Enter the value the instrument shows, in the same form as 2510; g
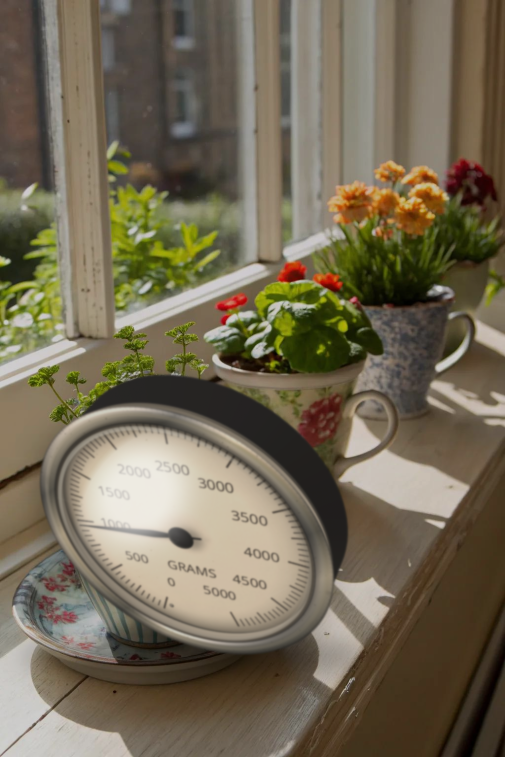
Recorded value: 1000; g
